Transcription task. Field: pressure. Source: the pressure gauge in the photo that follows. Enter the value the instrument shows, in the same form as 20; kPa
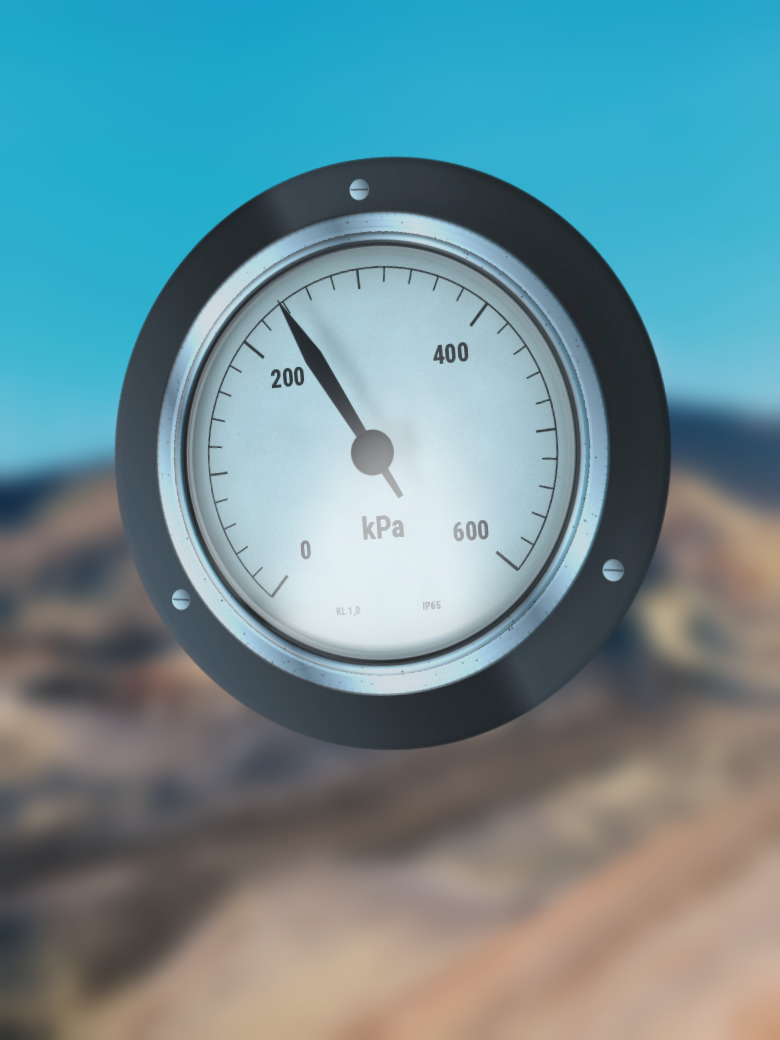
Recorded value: 240; kPa
